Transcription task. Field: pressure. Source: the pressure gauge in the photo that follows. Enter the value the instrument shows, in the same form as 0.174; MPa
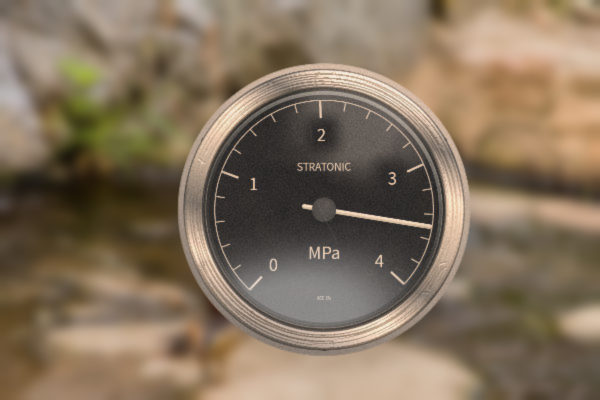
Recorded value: 3.5; MPa
